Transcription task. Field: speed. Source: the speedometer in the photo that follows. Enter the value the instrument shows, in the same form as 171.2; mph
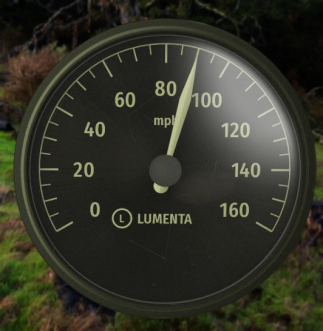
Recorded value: 90; mph
